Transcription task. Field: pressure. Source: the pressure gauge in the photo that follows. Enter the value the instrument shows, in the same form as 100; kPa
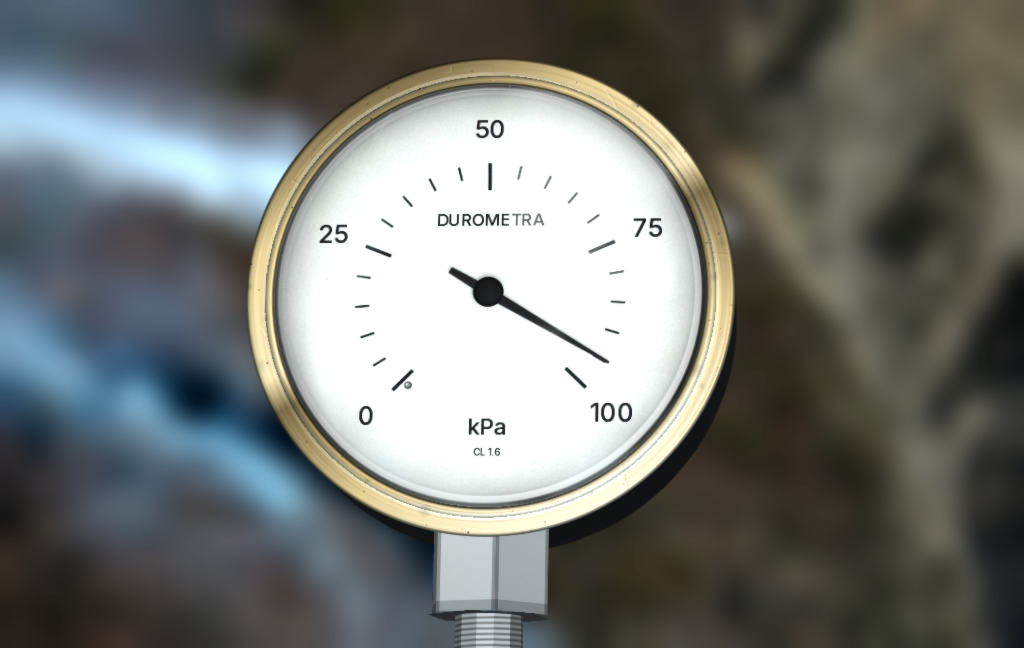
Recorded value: 95; kPa
